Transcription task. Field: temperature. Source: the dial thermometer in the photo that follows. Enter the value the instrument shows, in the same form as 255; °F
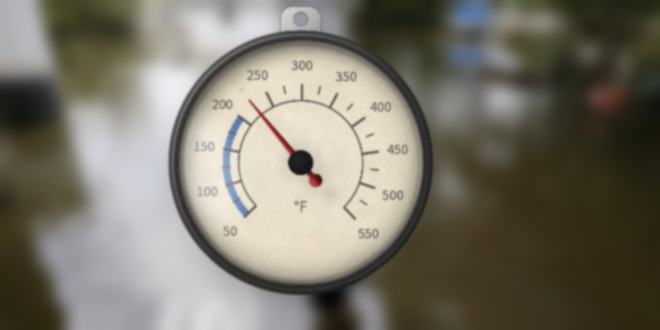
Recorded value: 225; °F
